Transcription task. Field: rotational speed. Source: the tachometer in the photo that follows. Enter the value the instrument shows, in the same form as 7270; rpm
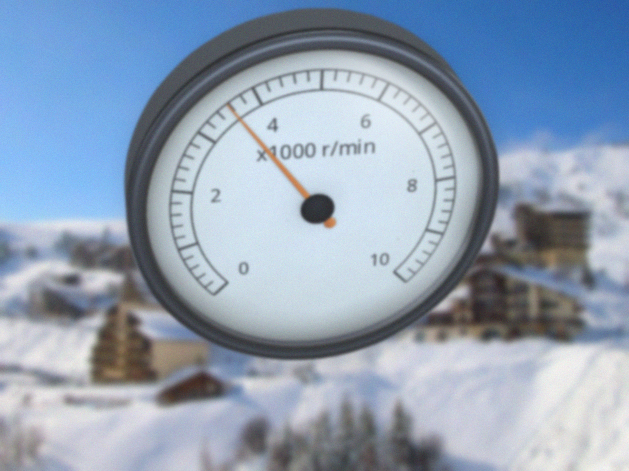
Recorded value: 3600; rpm
